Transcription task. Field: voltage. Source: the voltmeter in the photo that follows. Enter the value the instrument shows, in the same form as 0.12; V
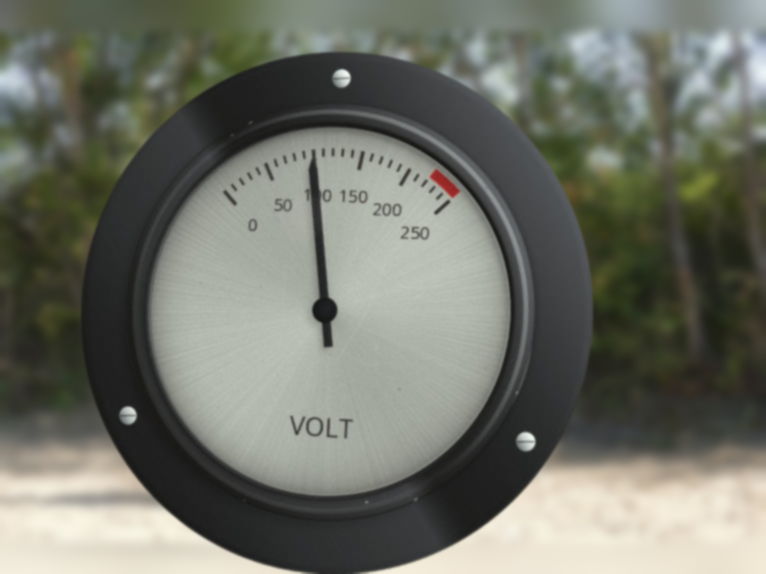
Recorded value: 100; V
